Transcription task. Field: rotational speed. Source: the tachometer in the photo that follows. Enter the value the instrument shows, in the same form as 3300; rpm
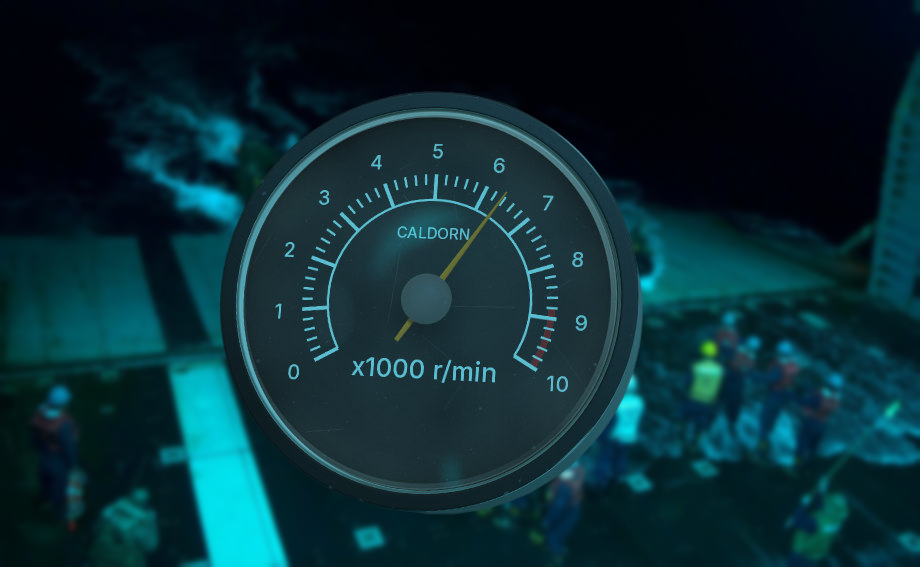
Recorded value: 6400; rpm
